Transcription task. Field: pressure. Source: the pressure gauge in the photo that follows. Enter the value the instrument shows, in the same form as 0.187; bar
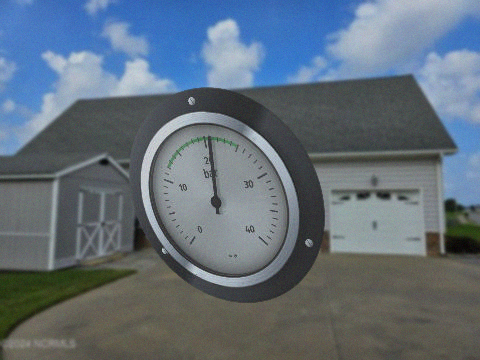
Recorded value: 21; bar
